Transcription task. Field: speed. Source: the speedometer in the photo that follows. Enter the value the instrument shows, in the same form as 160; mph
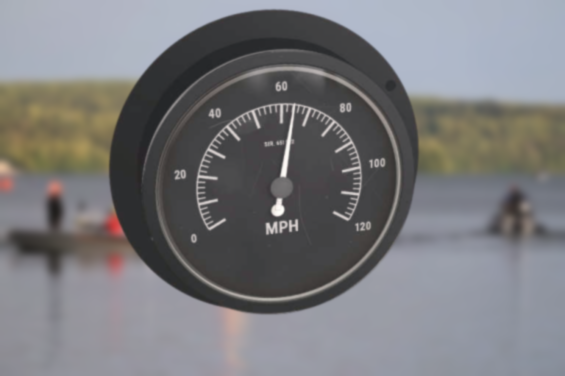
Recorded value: 64; mph
